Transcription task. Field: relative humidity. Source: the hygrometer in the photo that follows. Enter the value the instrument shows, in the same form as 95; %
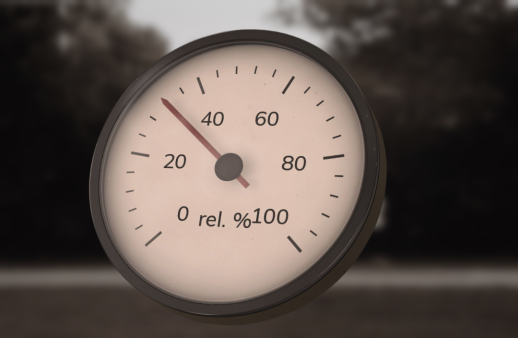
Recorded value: 32; %
